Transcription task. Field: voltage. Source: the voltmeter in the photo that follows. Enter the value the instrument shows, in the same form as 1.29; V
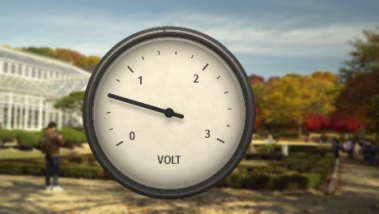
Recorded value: 0.6; V
